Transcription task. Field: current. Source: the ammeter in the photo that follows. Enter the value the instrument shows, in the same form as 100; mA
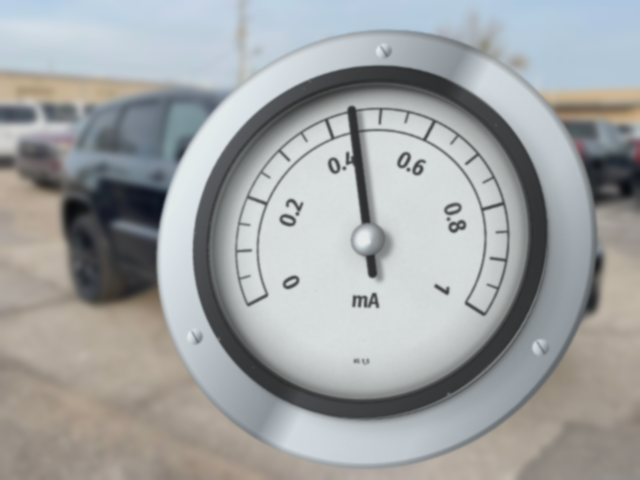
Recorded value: 0.45; mA
